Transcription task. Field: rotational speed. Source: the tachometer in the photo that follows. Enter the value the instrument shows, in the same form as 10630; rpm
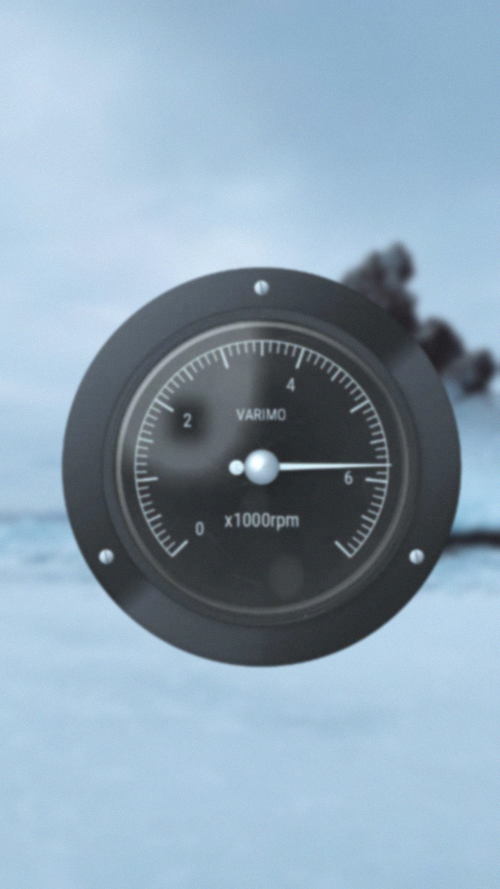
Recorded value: 5800; rpm
